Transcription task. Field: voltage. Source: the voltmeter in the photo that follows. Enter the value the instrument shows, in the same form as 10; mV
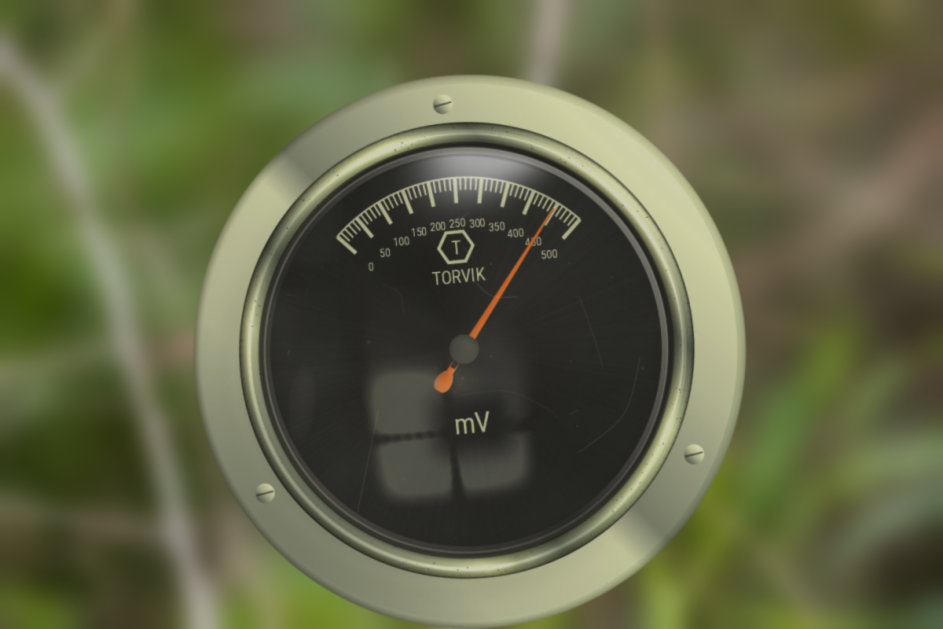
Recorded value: 450; mV
